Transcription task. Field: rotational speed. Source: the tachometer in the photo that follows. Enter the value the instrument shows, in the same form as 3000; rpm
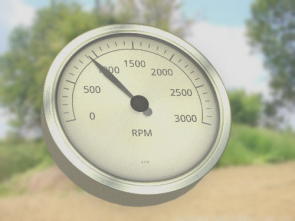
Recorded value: 900; rpm
